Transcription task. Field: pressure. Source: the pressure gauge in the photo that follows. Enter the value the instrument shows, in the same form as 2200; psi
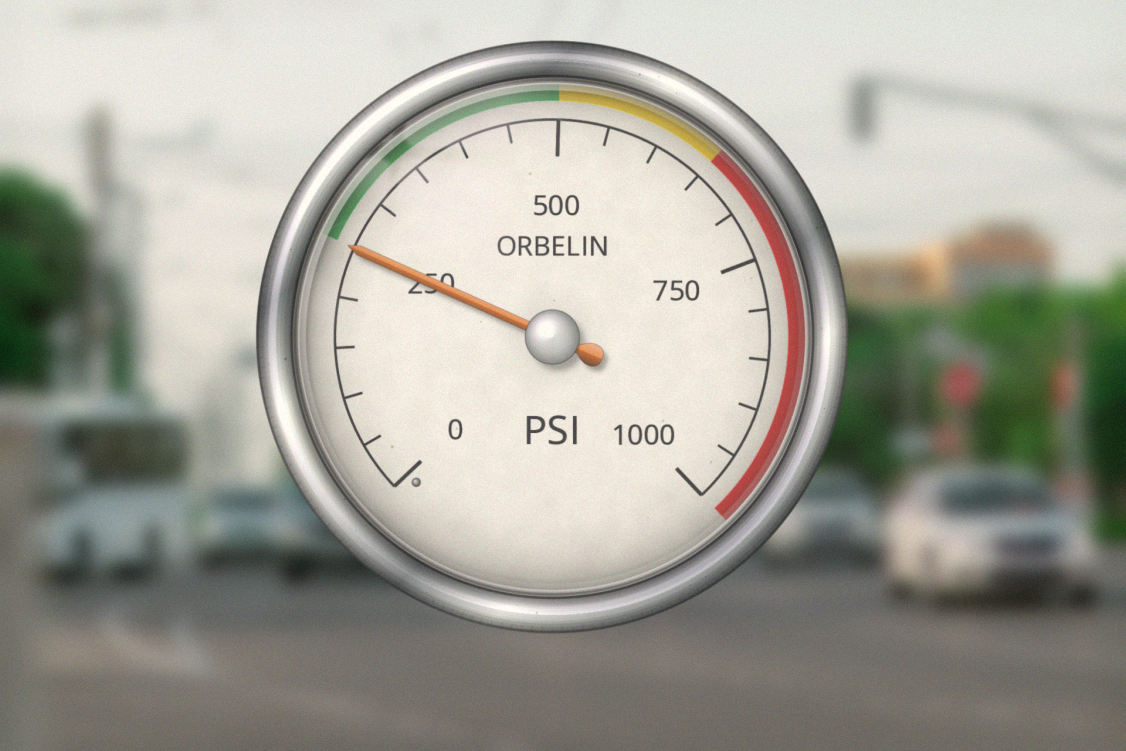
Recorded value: 250; psi
